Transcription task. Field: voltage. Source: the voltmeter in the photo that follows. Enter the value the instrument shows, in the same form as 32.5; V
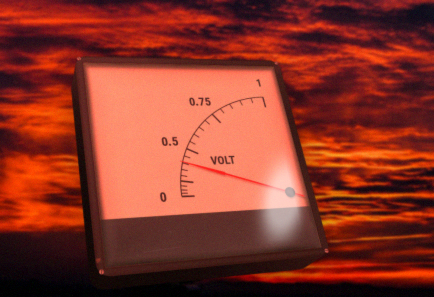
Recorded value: 0.4; V
